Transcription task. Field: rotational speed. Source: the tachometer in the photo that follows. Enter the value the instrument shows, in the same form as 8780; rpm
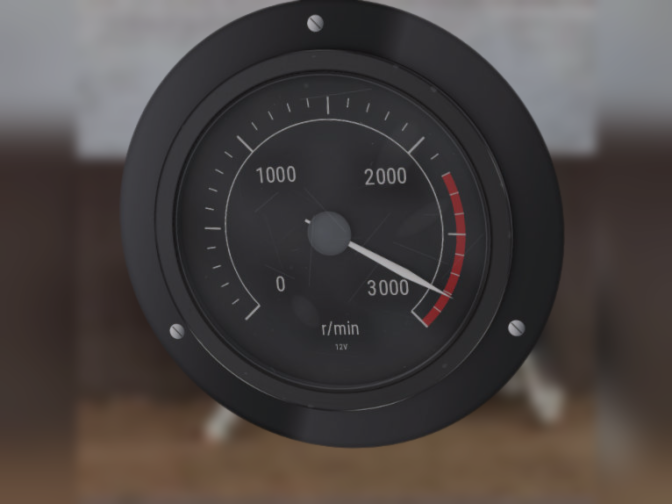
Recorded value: 2800; rpm
